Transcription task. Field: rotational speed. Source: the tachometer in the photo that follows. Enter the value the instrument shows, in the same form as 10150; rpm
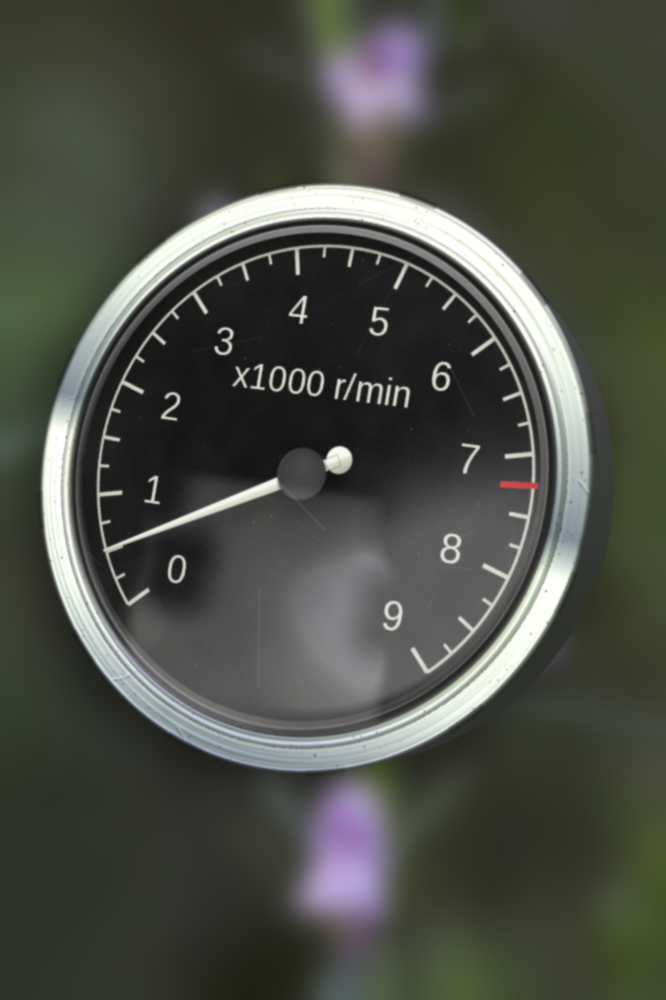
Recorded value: 500; rpm
